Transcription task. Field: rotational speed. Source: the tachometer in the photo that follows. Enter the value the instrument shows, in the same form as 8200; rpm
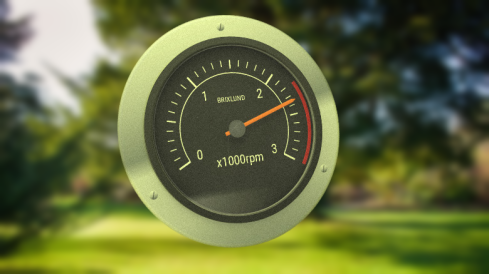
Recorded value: 2350; rpm
